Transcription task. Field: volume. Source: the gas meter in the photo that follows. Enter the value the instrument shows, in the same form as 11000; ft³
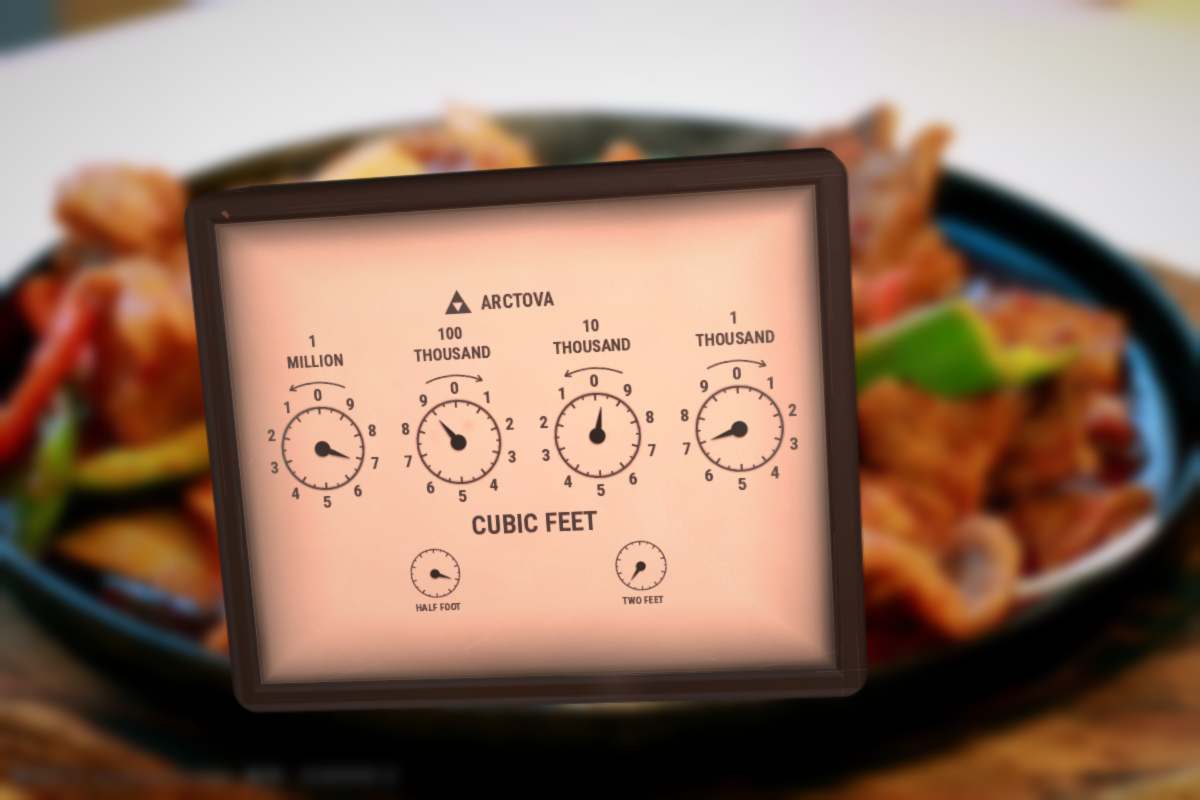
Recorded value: 689700; ft³
